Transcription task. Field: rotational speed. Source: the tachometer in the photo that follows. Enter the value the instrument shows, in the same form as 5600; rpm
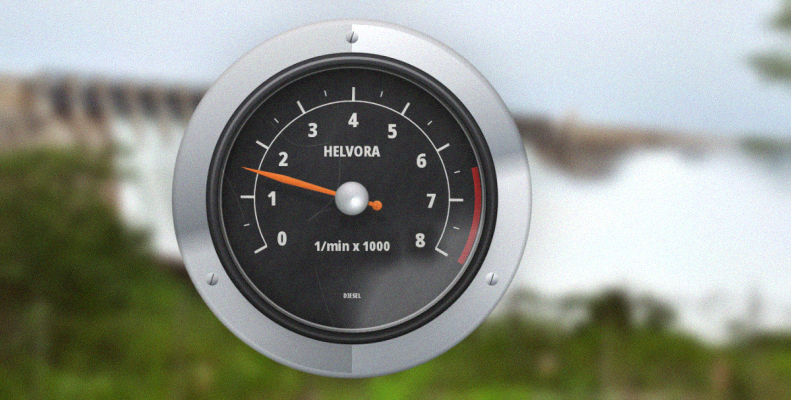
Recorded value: 1500; rpm
